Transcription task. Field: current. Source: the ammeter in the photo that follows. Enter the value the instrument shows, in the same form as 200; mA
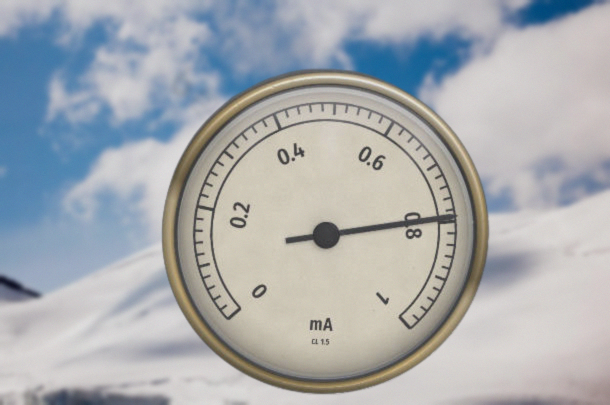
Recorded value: 0.79; mA
